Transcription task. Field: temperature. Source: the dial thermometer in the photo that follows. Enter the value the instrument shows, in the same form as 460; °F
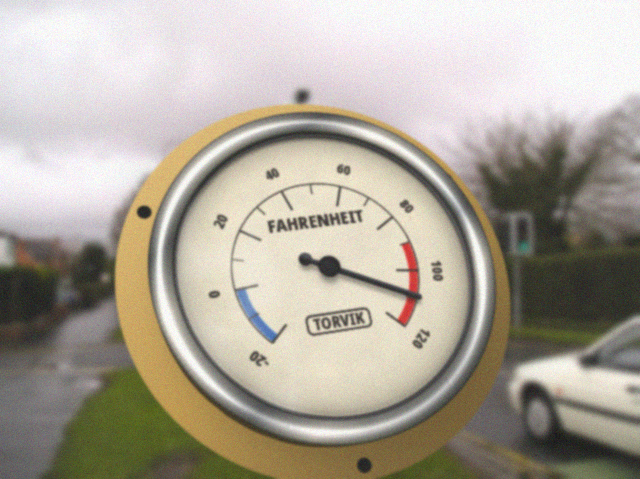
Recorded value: 110; °F
